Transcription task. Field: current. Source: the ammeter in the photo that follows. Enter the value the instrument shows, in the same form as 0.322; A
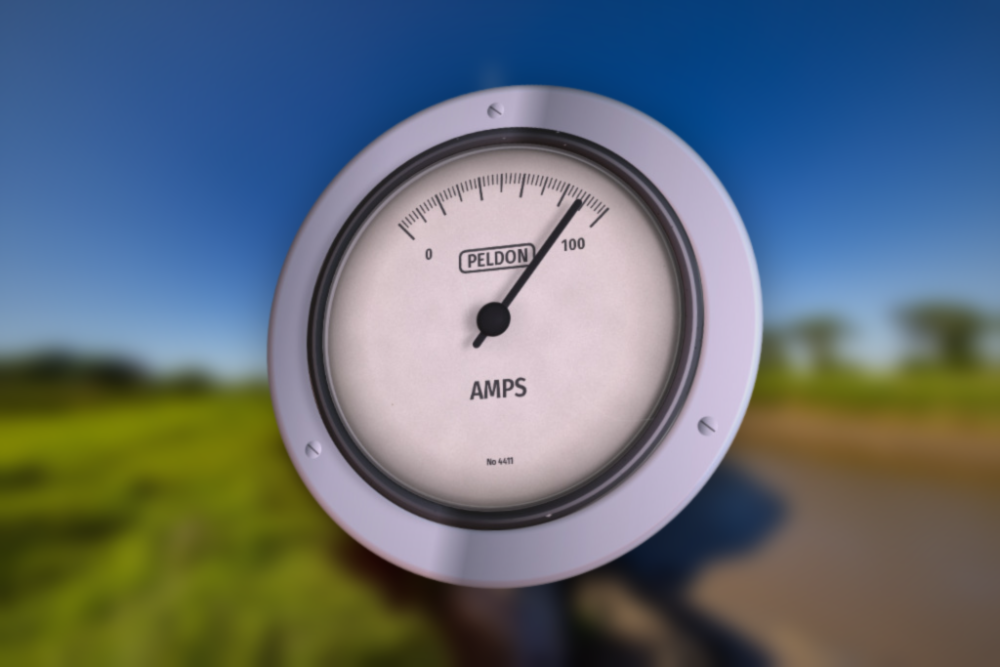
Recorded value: 90; A
